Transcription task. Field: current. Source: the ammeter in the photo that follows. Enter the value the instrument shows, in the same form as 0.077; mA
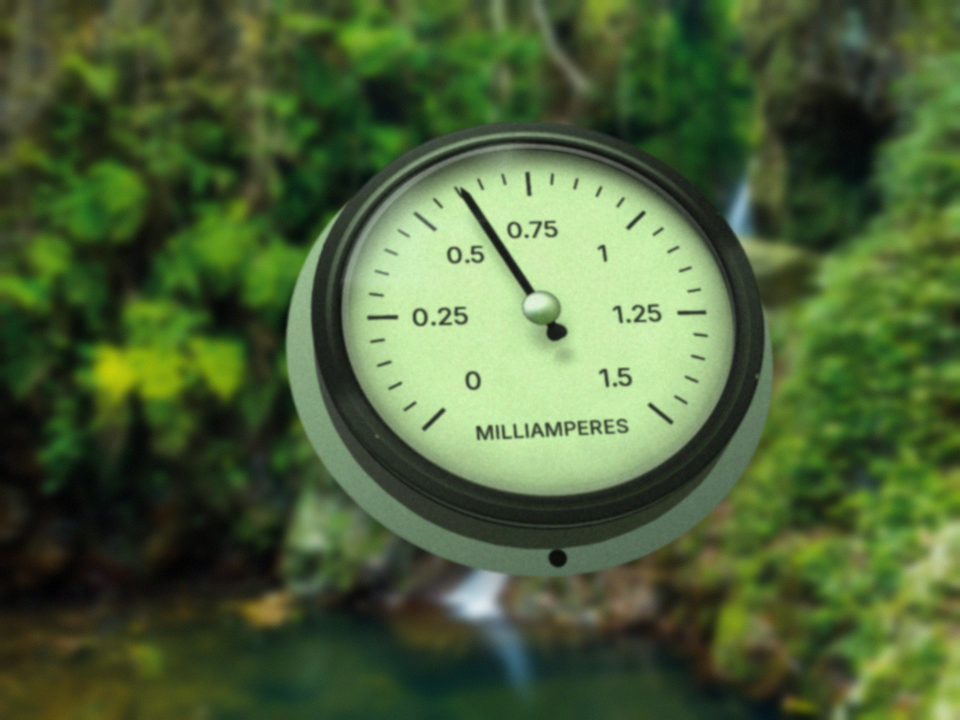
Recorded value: 0.6; mA
